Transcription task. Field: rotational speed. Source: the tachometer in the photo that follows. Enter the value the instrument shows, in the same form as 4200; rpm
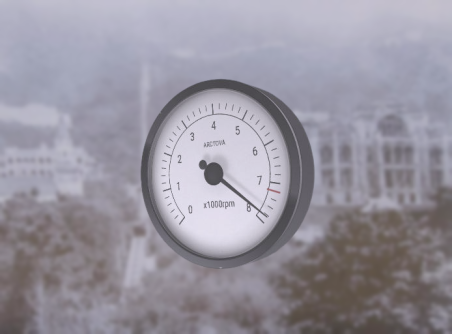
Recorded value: 7800; rpm
